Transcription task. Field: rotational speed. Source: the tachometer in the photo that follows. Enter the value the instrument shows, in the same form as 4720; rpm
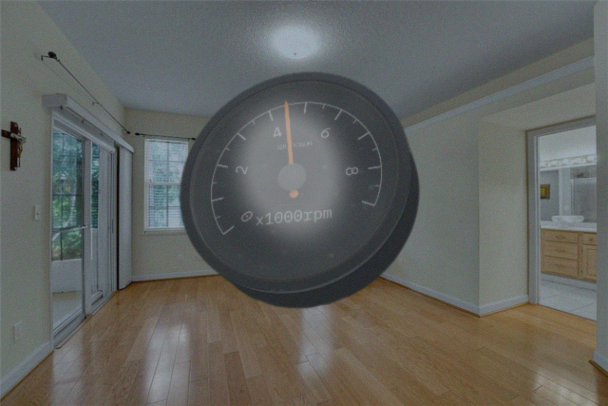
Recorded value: 4500; rpm
